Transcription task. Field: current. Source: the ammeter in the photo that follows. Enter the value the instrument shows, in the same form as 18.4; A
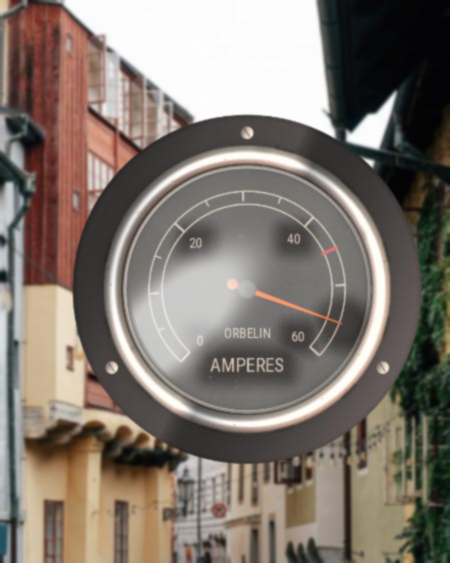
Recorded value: 55; A
